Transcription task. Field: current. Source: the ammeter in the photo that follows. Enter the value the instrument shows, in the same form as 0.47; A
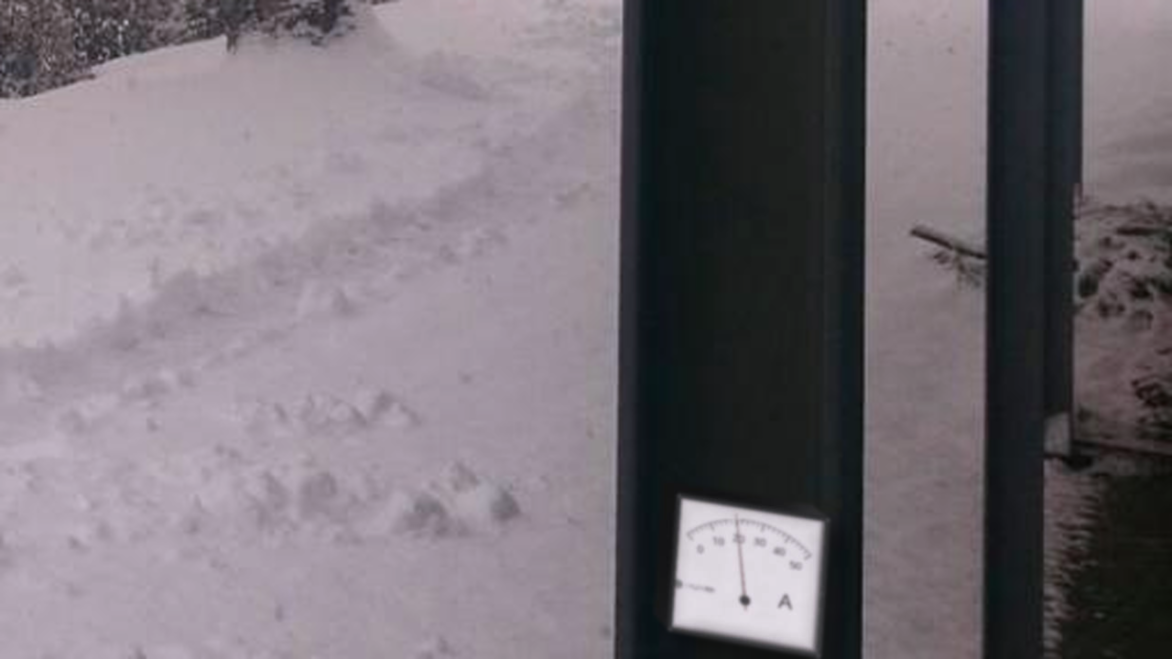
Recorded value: 20; A
